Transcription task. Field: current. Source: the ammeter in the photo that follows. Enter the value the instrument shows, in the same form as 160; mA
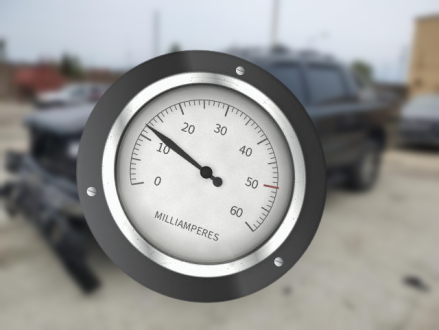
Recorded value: 12; mA
